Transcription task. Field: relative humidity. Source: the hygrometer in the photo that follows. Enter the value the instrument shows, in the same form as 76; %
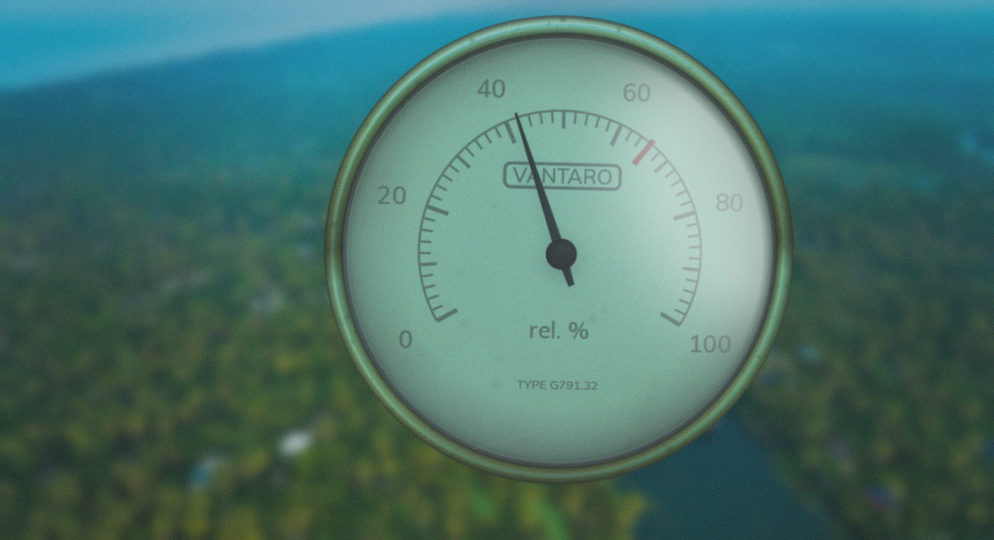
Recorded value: 42; %
